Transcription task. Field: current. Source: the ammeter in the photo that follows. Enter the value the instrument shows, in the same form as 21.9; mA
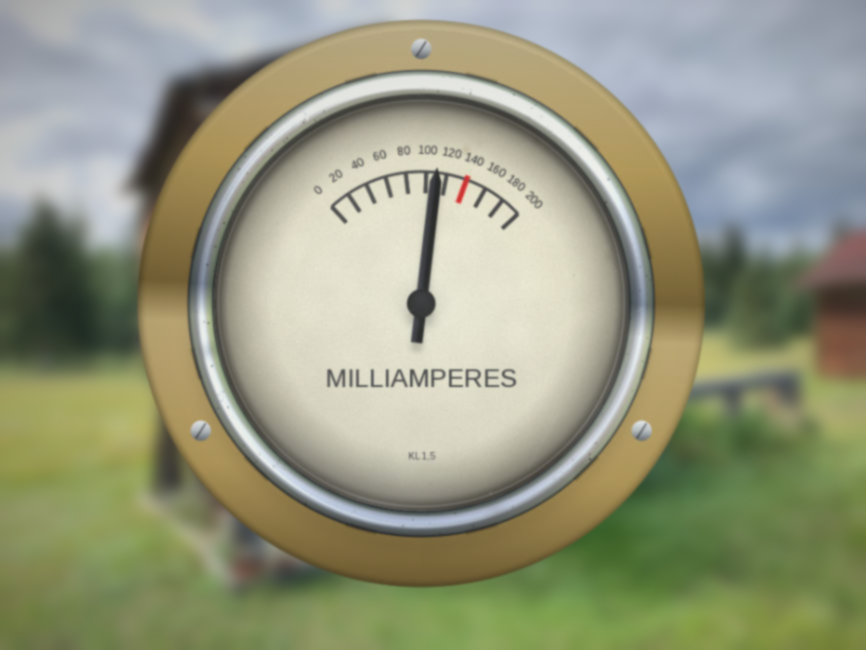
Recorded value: 110; mA
